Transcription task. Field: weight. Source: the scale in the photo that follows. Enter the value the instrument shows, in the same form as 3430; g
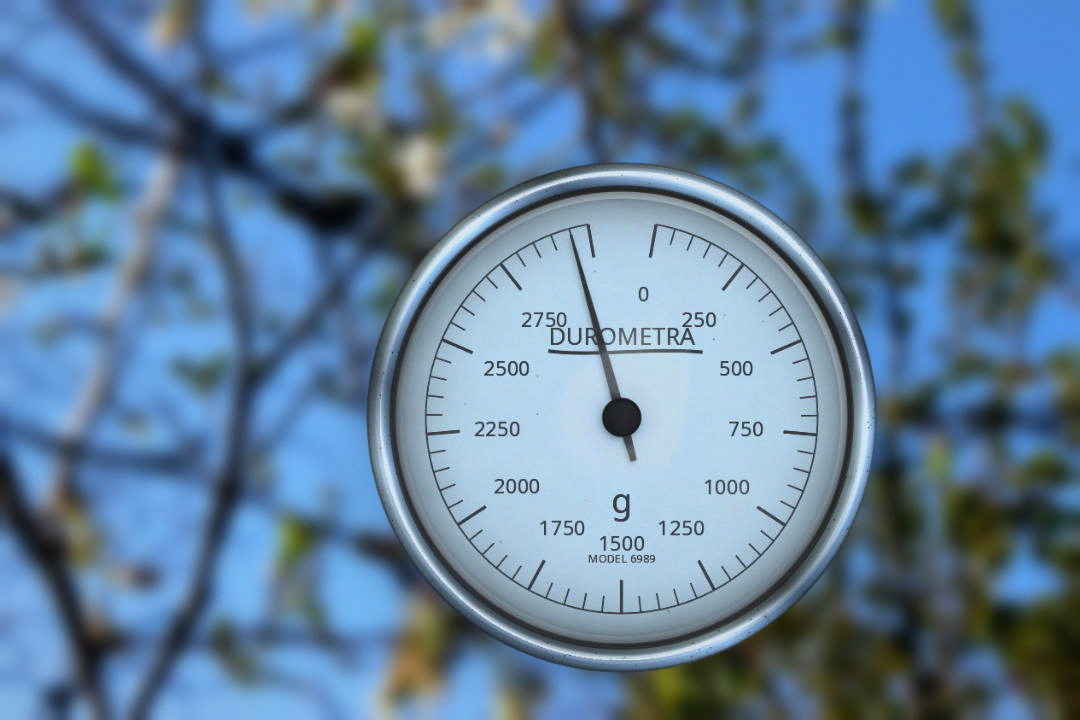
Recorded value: 2950; g
